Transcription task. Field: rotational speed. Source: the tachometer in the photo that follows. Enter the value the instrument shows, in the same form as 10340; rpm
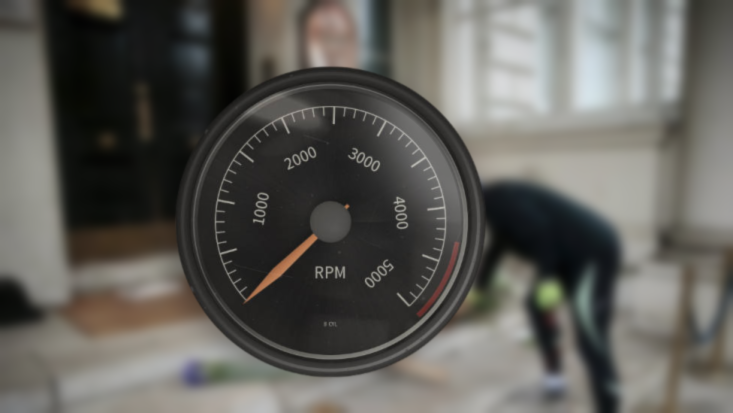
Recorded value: 0; rpm
